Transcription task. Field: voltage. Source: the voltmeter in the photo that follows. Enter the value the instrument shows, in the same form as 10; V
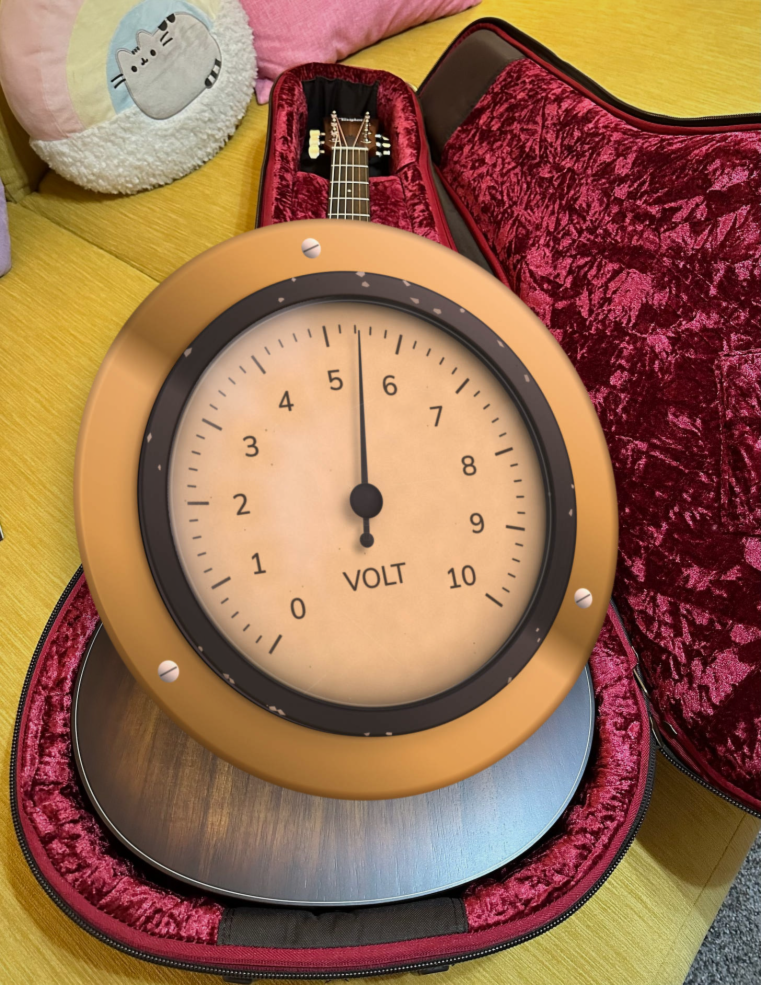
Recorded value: 5.4; V
